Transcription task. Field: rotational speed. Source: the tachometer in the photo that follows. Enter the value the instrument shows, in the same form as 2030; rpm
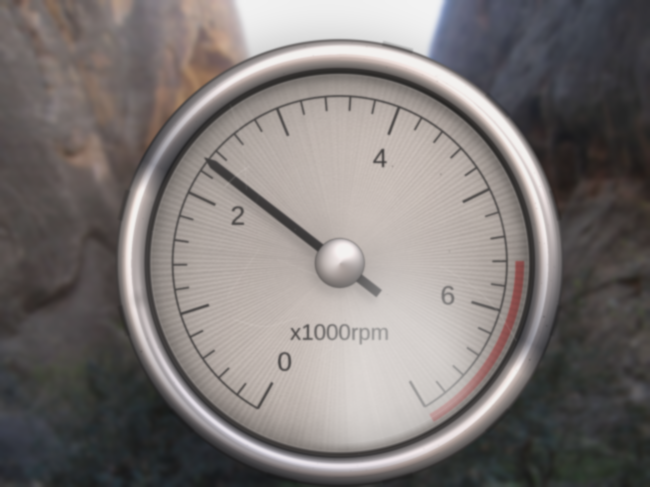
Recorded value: 2300; rpm
